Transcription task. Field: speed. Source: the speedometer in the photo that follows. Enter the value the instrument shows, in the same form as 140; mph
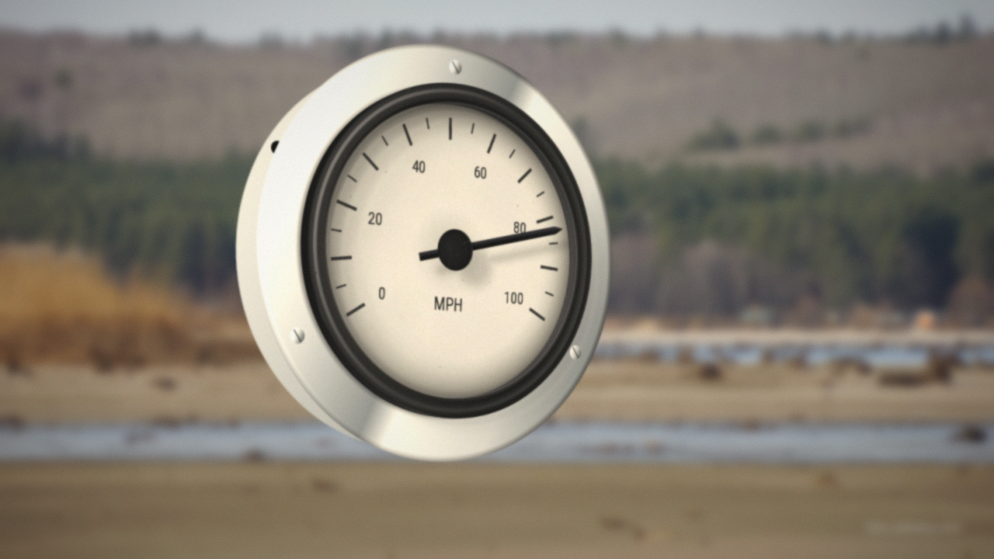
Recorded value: 82.5; mph
